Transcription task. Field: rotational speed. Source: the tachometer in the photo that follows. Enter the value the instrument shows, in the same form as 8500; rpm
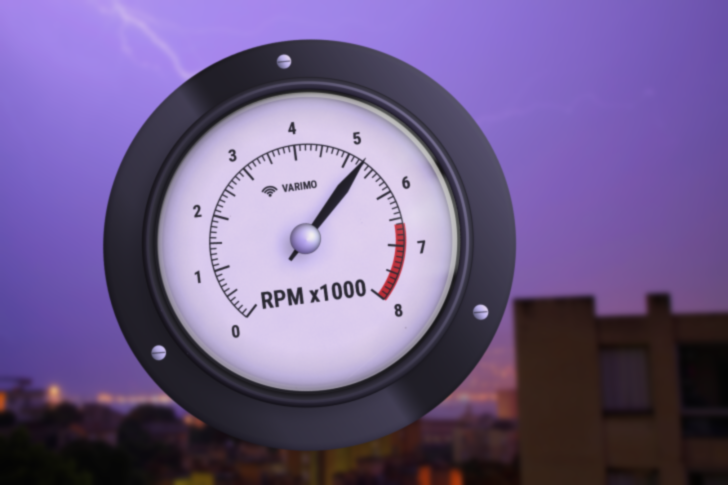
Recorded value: 5300; rpm
